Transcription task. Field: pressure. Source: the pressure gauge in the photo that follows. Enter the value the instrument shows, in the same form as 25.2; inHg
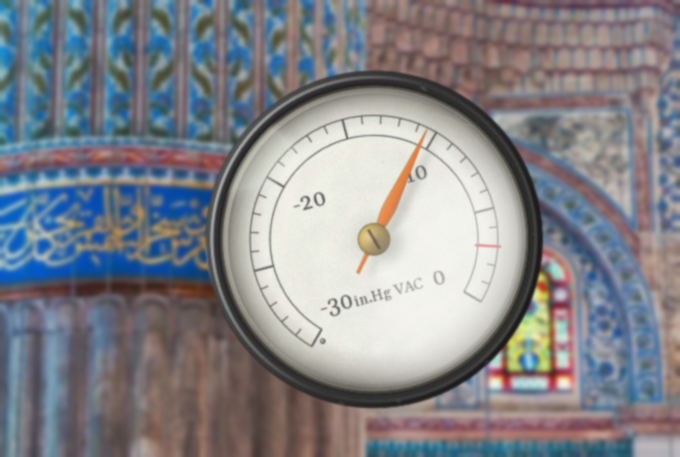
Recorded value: -10.5; inHg
